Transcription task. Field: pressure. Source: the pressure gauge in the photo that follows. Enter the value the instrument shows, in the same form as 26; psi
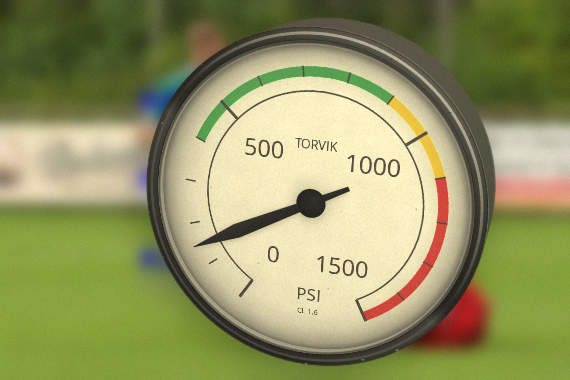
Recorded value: 150; psi
